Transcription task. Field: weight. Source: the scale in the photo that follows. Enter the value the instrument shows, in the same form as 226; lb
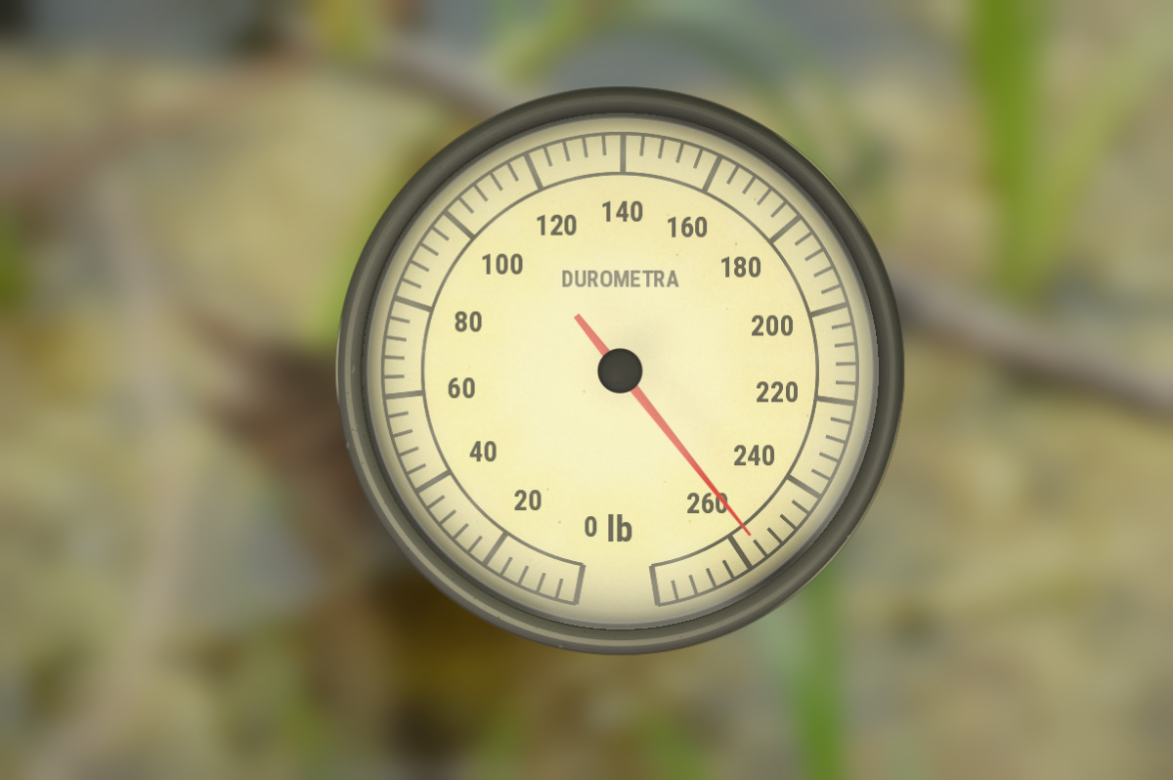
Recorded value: 256; lb
